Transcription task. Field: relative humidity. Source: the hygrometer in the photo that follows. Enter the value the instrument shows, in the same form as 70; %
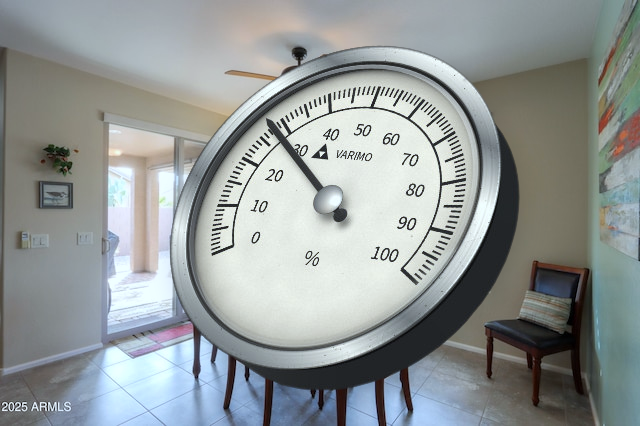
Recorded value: 28; %
